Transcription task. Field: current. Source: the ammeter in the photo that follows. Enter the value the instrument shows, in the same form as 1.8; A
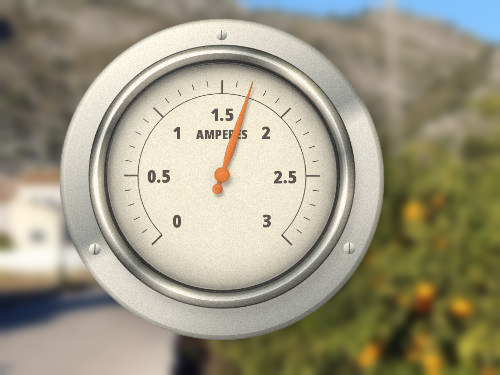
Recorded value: 1.7; A
